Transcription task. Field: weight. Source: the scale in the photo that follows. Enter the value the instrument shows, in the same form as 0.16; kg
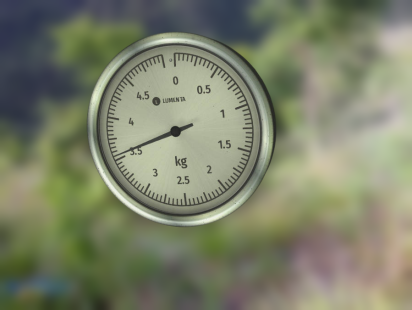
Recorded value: 3.55; kg
